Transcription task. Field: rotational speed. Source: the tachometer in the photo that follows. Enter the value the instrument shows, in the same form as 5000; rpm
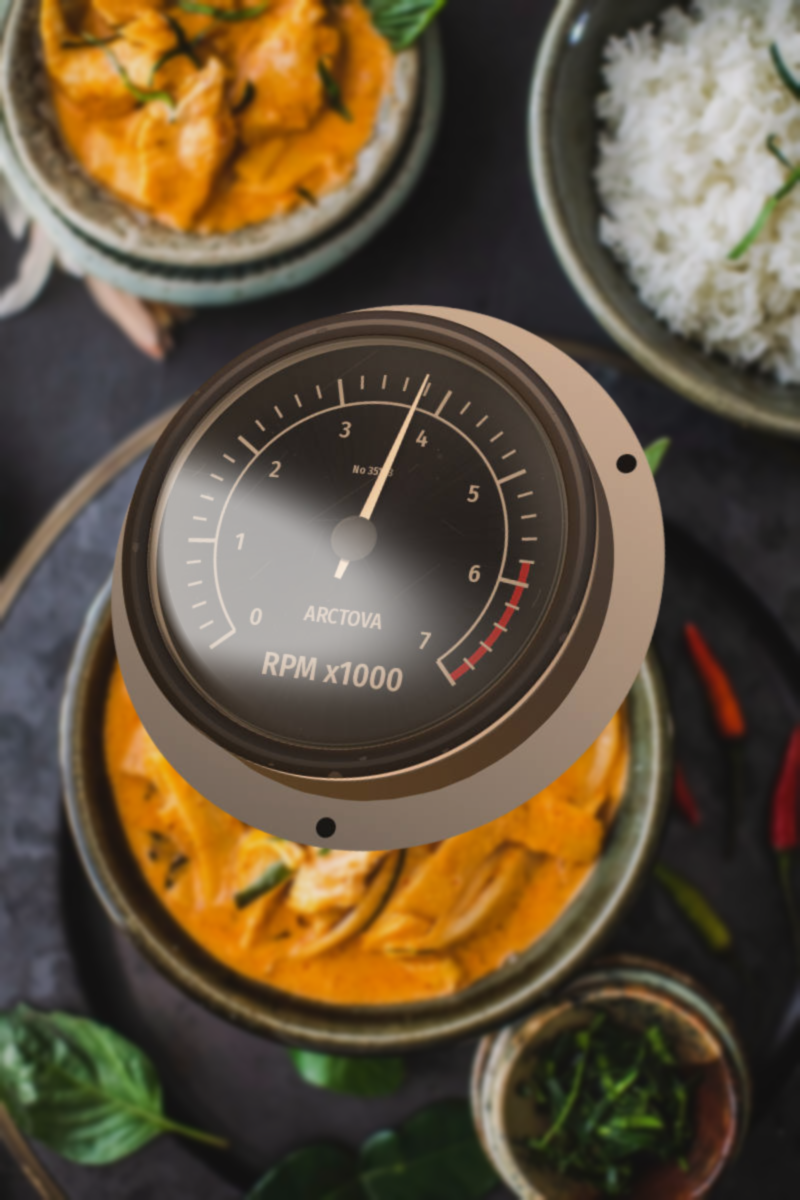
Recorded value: 3800; rpm
